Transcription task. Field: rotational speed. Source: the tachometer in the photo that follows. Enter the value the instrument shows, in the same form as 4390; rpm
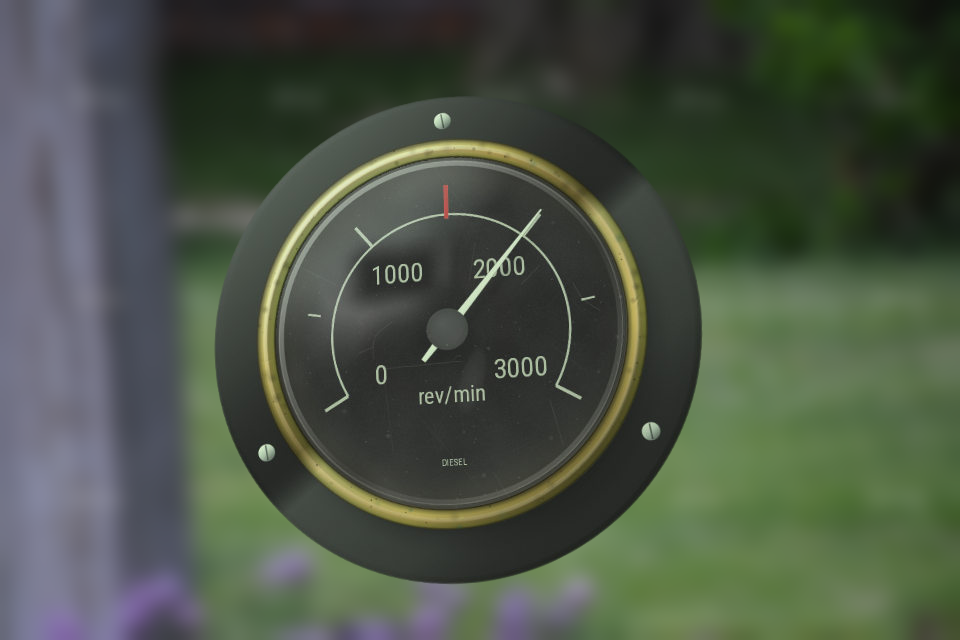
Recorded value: 2000; rpm
